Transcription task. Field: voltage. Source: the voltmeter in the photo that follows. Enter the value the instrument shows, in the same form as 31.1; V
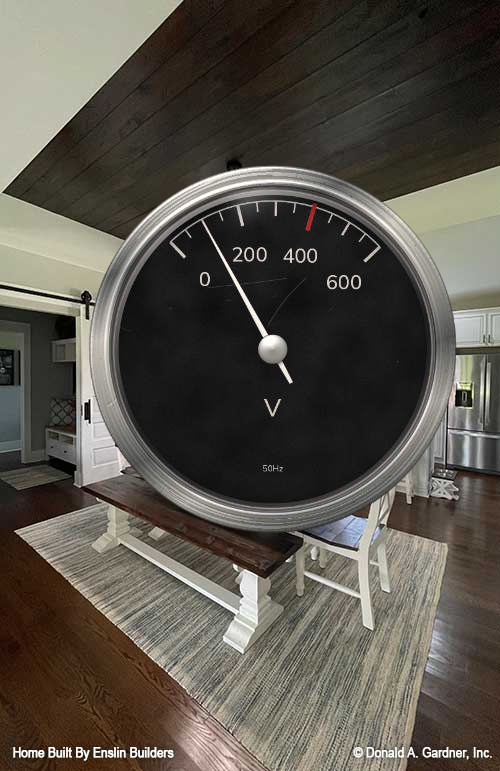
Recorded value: 100; V
